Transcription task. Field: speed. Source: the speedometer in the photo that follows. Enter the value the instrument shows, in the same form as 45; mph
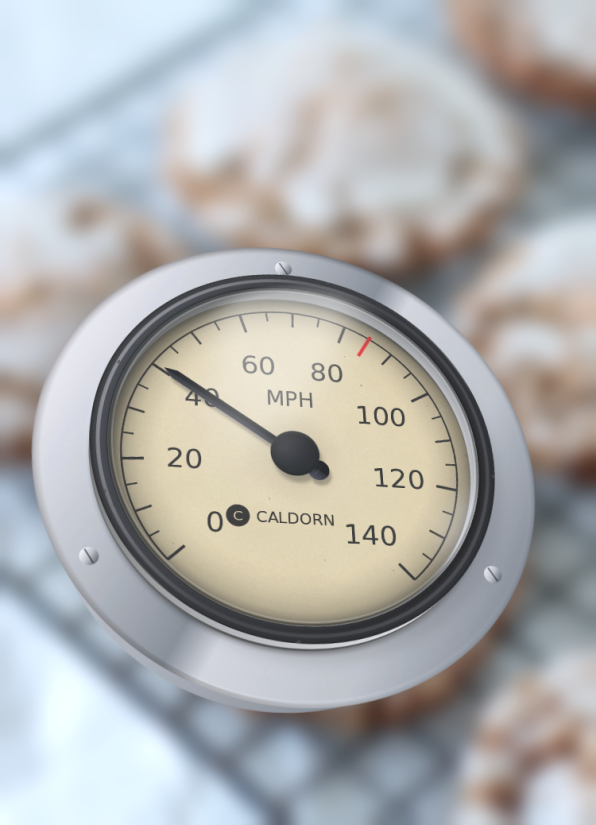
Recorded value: 40; mph
